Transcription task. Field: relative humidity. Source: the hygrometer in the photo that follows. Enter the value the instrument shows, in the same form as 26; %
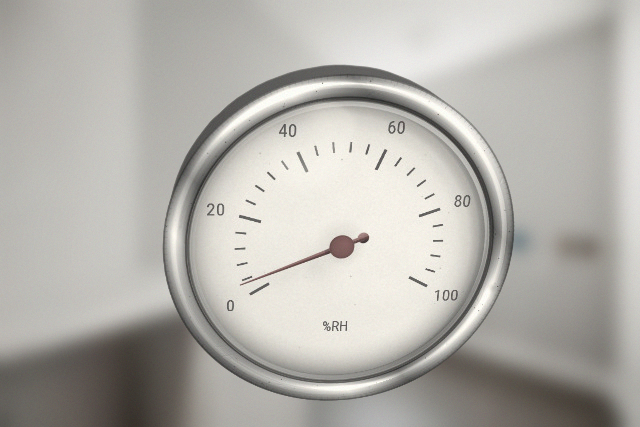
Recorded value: 4; %
